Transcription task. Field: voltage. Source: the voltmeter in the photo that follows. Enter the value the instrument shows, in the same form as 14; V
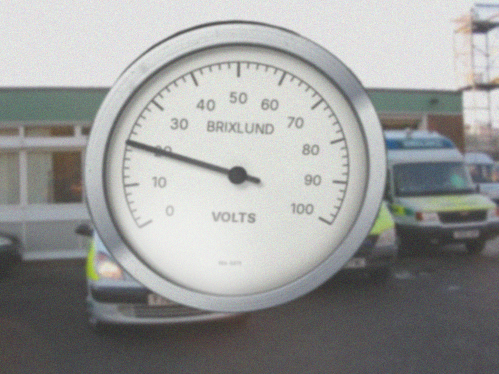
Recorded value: 20; V
